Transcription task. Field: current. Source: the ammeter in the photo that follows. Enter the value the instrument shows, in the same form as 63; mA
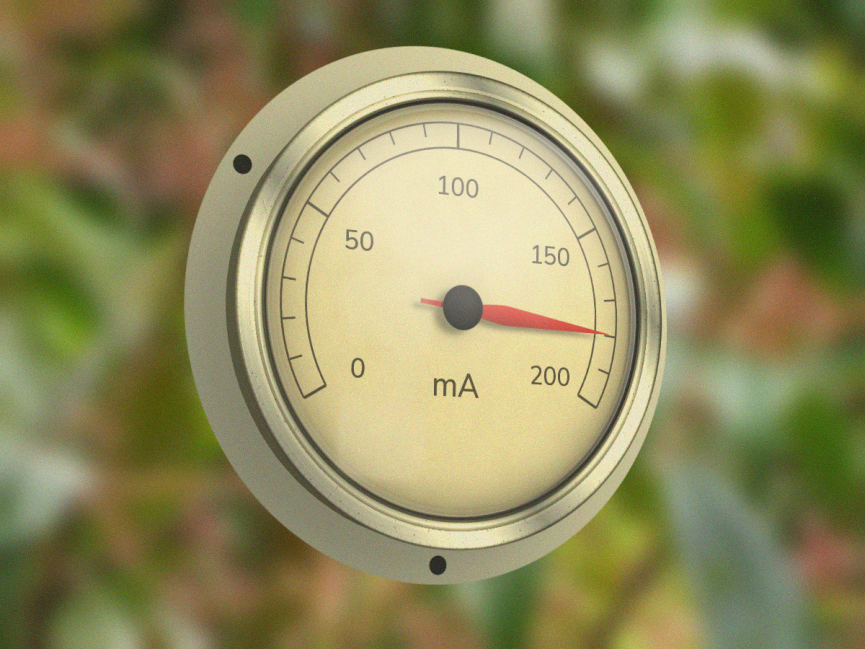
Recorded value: 180; mA
